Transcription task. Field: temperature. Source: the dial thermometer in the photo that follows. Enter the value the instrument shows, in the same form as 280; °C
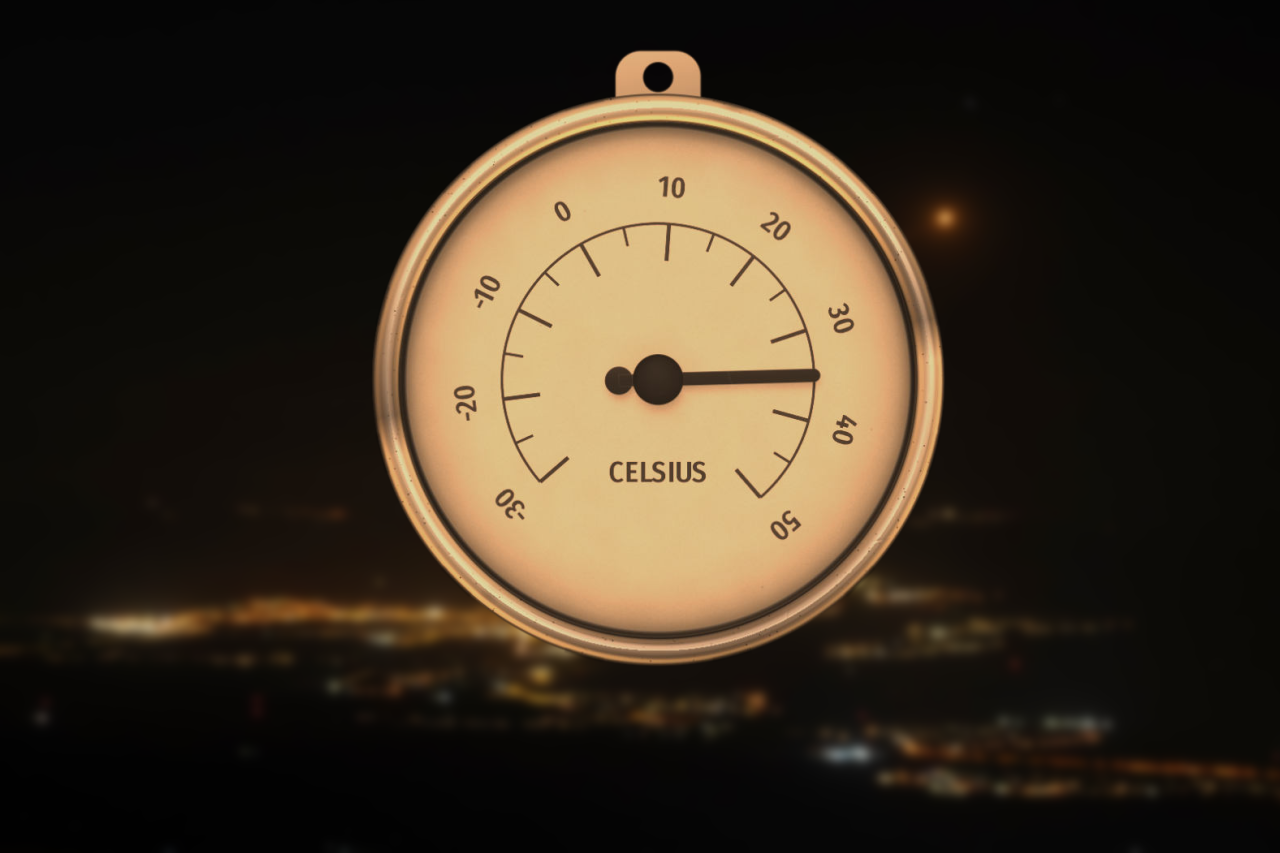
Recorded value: 35; °C
